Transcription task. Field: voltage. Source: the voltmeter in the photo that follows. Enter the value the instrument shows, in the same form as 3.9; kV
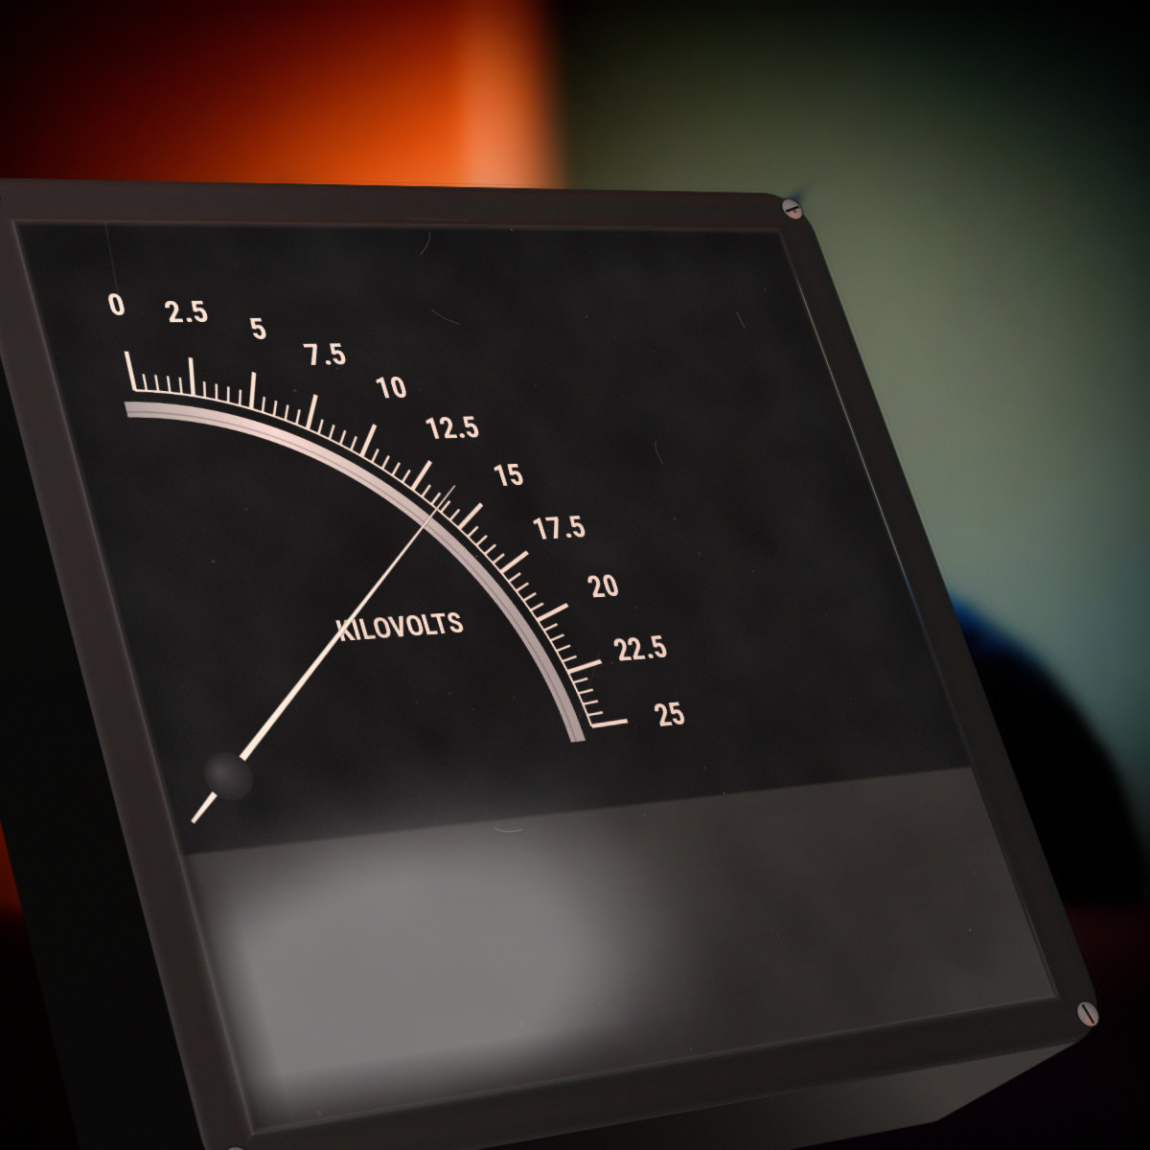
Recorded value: 13.75; kV
